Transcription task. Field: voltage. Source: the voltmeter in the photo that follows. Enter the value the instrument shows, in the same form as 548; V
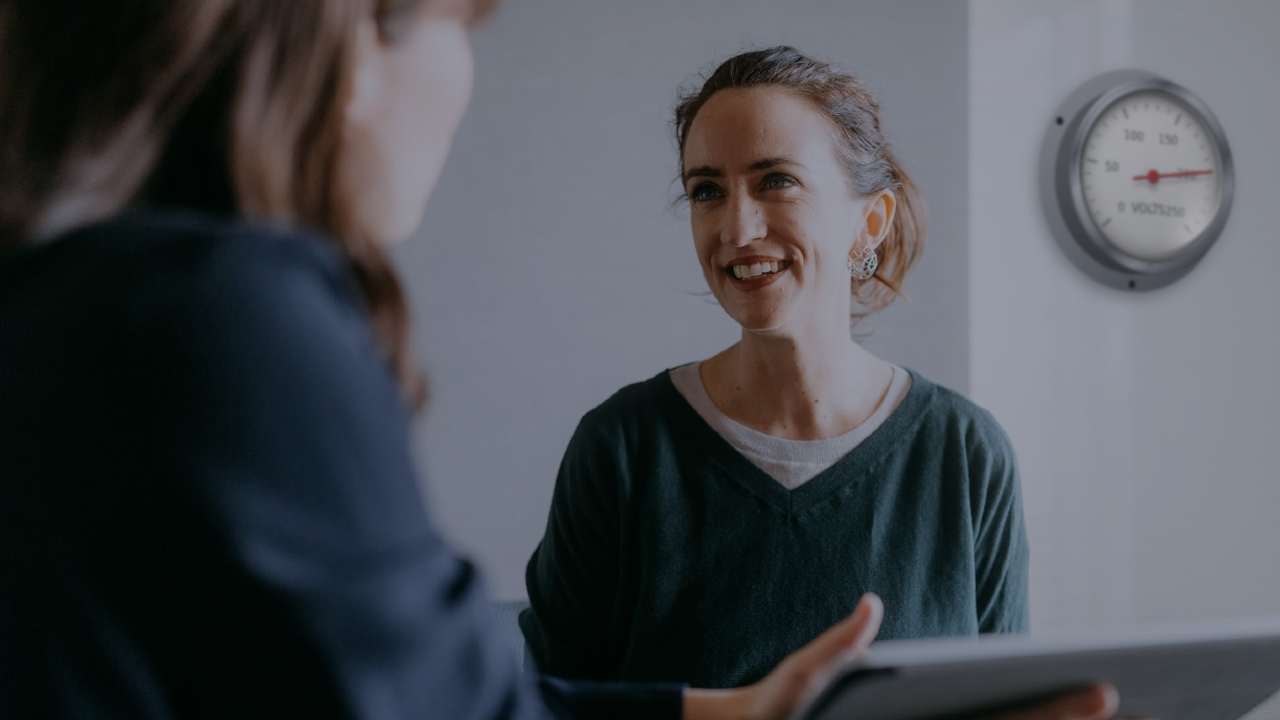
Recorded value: 200; V
